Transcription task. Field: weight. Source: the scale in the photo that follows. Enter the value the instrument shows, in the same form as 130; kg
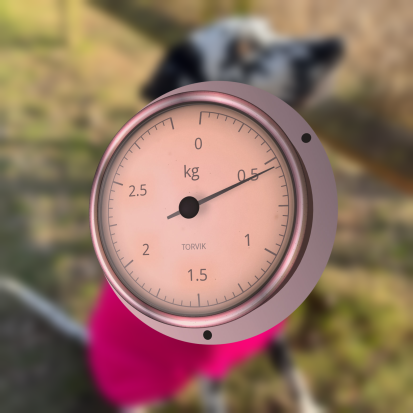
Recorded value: 0.55; kg
